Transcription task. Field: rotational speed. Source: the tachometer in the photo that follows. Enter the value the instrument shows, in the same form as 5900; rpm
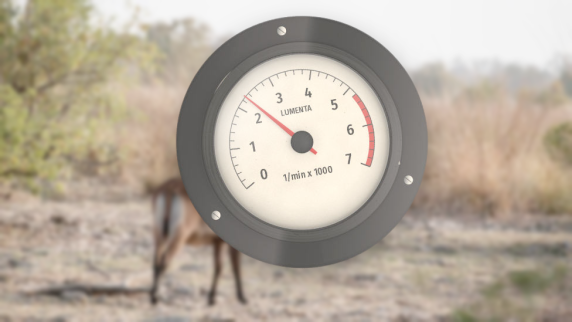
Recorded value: 2300; rpm
